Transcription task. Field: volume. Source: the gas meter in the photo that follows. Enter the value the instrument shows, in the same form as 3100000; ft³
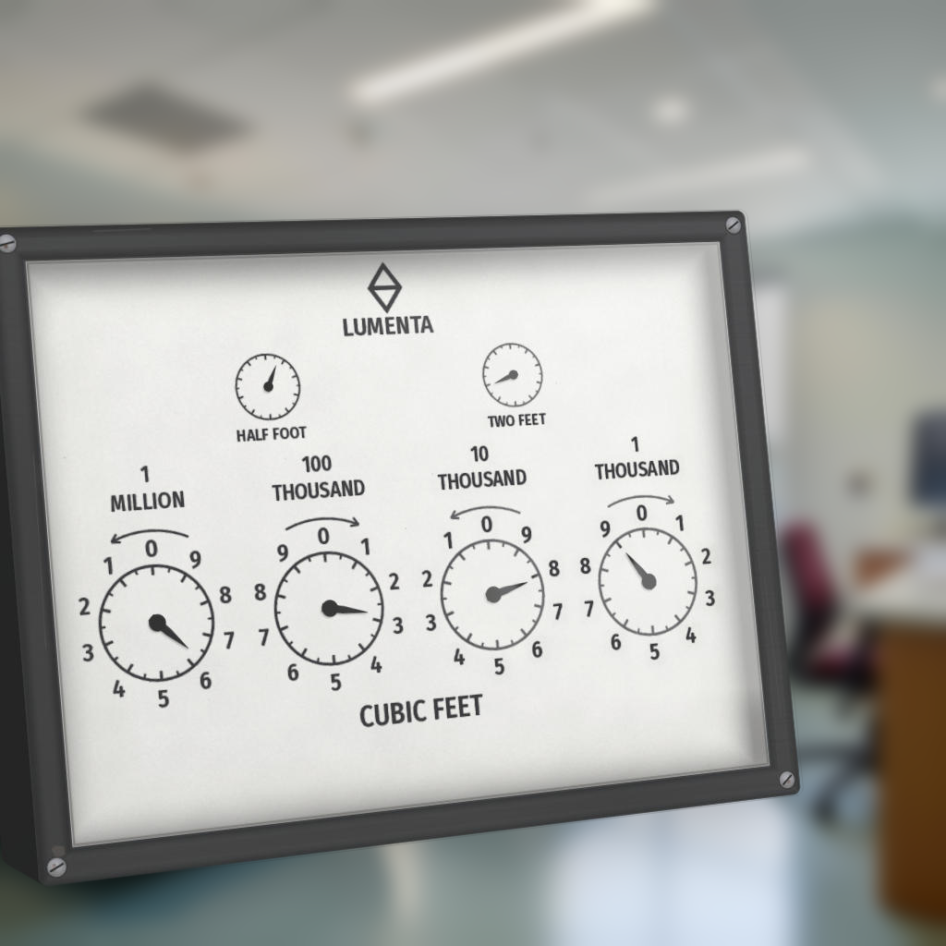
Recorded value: 627900; ft³
